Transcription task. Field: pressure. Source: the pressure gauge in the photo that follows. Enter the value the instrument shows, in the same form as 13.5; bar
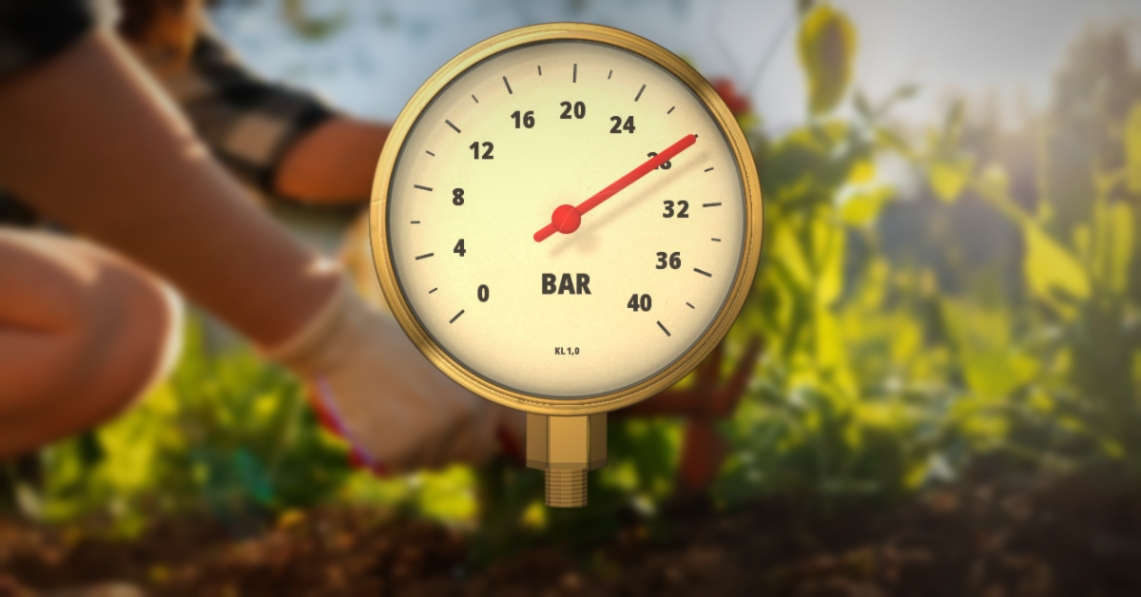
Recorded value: 28; bar
